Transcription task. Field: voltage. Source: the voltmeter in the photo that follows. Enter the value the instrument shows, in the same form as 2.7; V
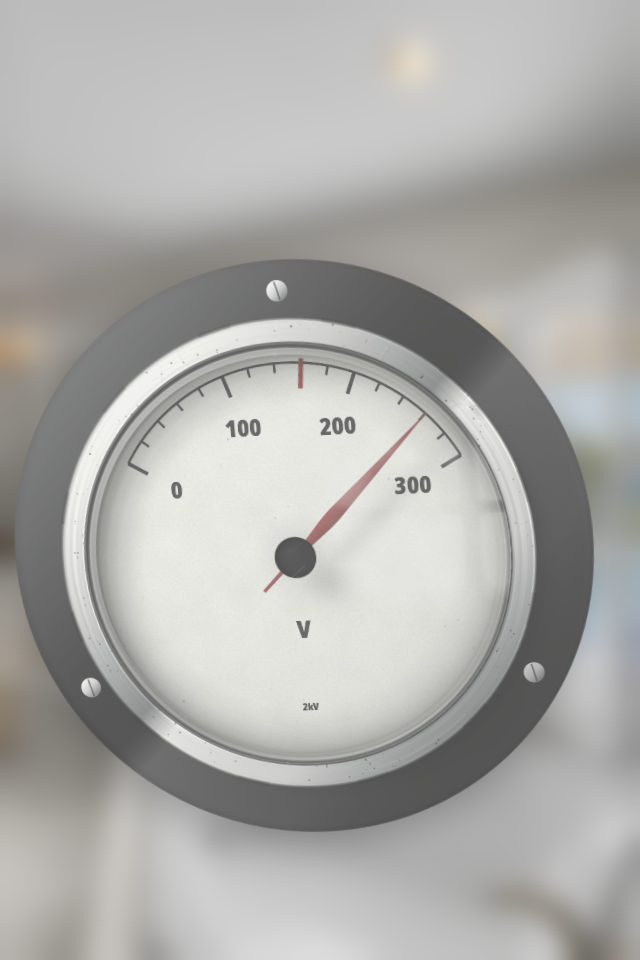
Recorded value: 260; V
